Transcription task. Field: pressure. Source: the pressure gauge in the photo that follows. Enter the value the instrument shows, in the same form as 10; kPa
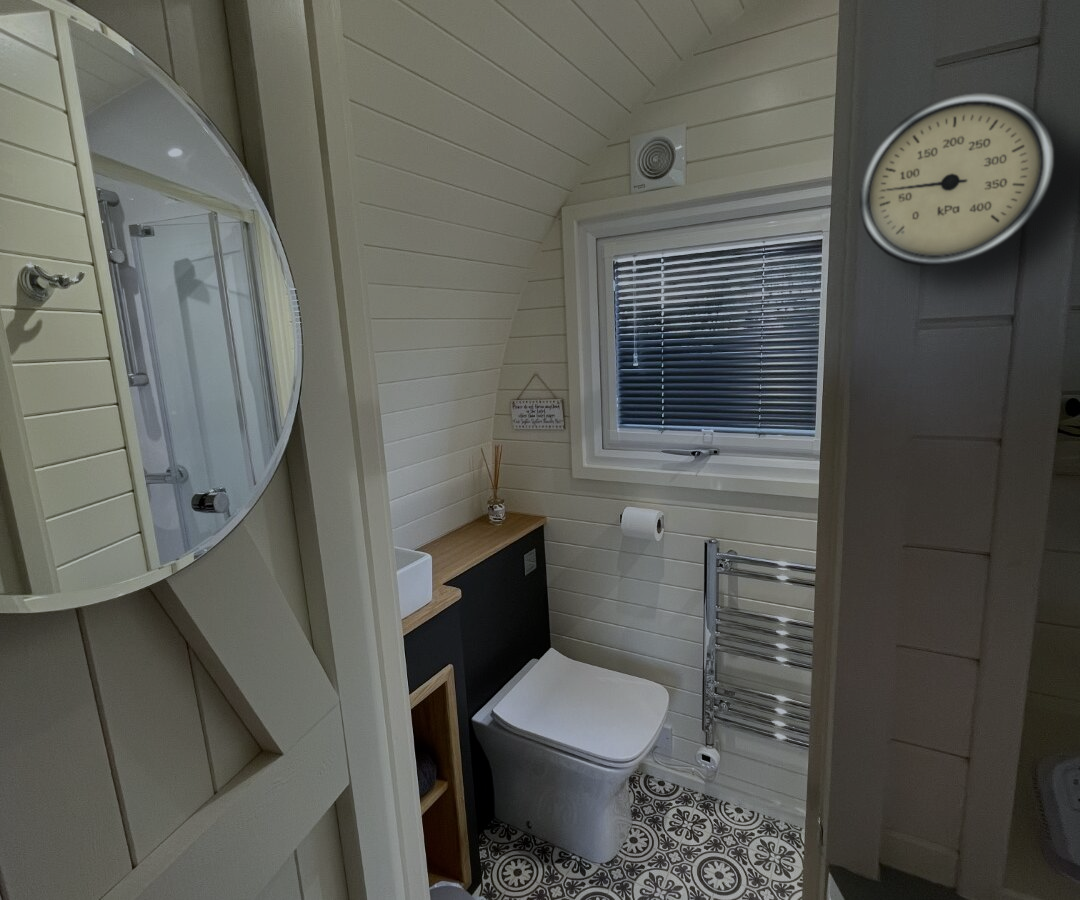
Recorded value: 70; kPa
